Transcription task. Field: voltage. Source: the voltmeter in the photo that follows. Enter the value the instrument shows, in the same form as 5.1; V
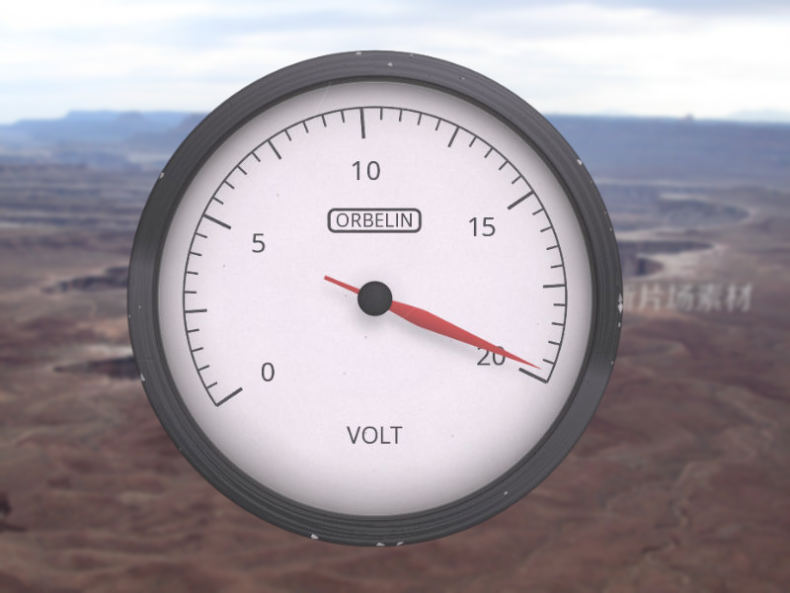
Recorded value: 19.75; V
